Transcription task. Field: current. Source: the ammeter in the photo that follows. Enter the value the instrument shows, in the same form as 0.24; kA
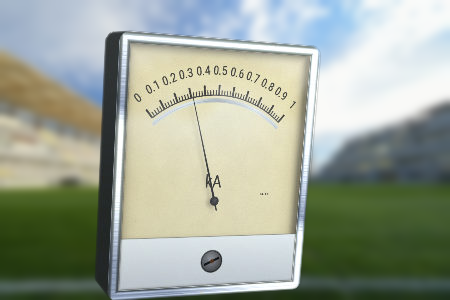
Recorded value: 0.3; kA
